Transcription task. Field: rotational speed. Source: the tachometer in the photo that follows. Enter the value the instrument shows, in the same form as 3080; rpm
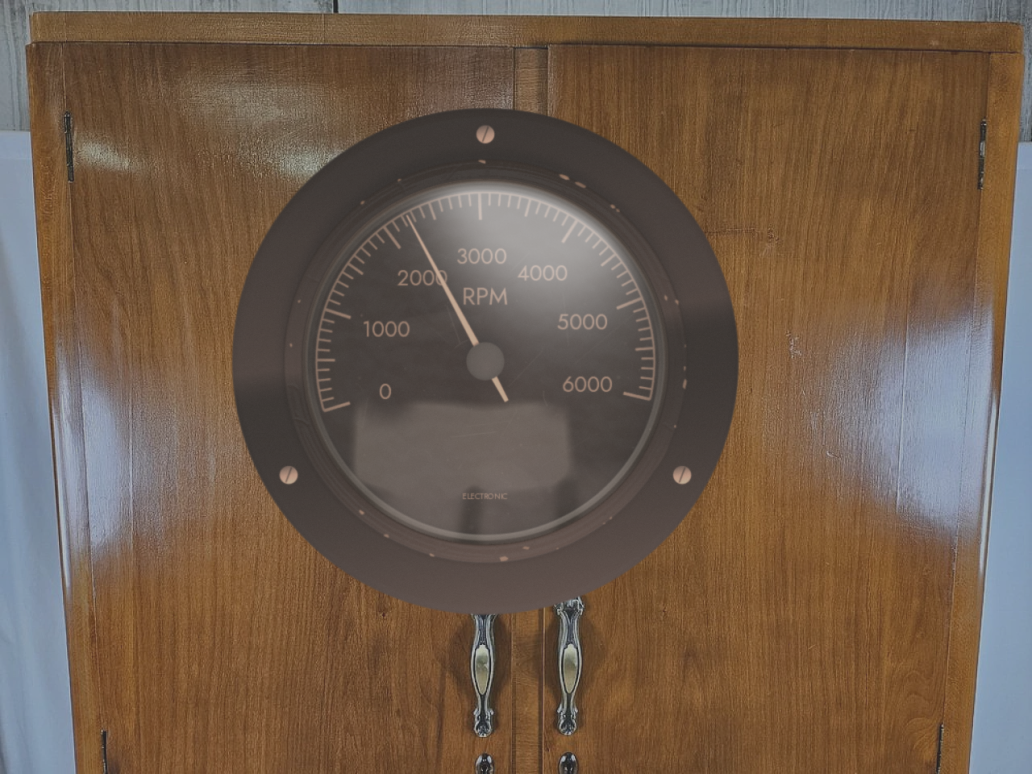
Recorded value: 2250; rpm
